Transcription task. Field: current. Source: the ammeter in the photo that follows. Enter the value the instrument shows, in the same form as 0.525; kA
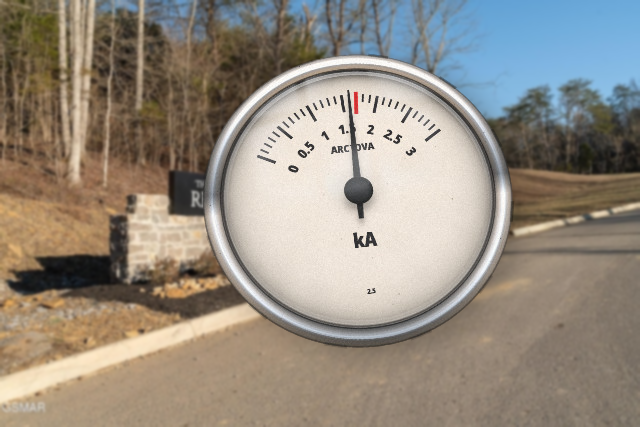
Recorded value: 1.6; kA
